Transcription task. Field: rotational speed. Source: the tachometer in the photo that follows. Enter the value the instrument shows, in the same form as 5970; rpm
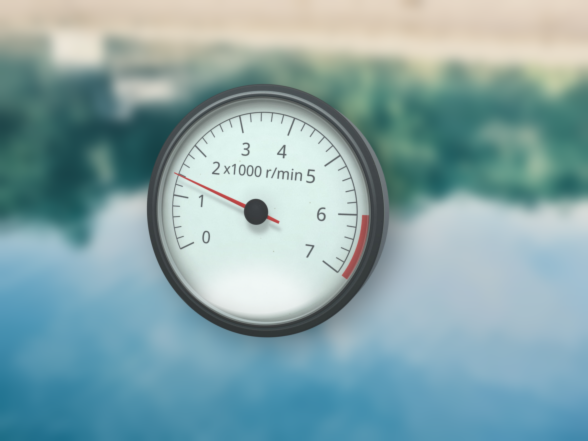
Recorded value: 1400; rpm
